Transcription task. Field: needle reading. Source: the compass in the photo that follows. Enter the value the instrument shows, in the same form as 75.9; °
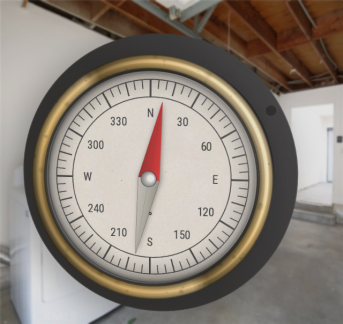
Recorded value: 10; °
